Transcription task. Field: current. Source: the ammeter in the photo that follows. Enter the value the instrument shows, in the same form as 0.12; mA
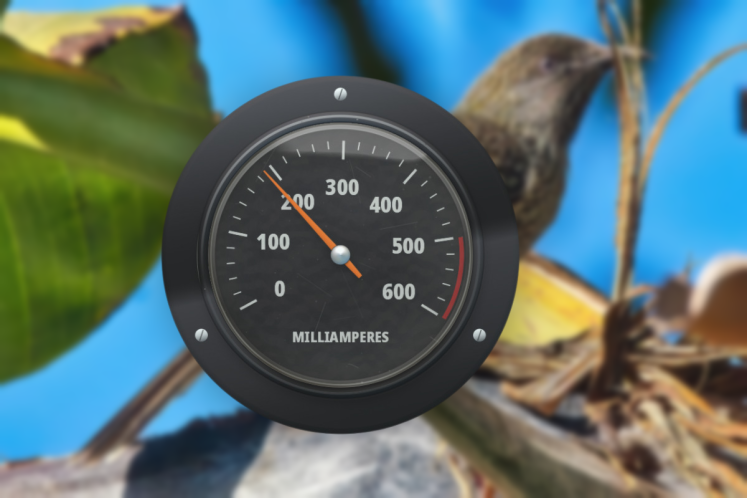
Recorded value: 190; mA
